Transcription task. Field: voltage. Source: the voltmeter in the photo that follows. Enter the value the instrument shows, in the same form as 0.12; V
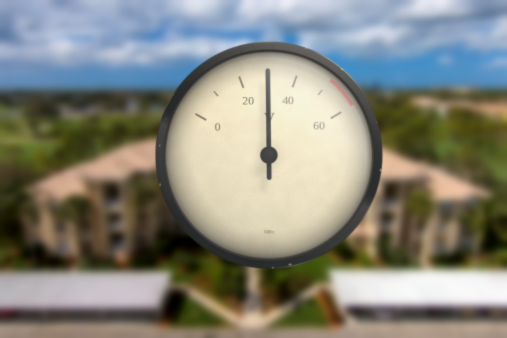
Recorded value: 30; V
